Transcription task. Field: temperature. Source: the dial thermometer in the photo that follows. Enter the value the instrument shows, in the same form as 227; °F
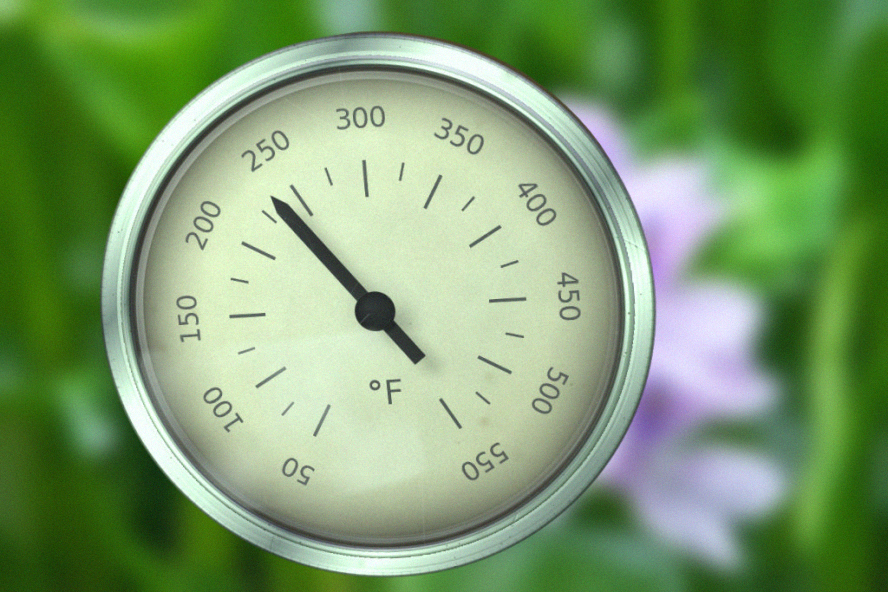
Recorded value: 237.5; °F
